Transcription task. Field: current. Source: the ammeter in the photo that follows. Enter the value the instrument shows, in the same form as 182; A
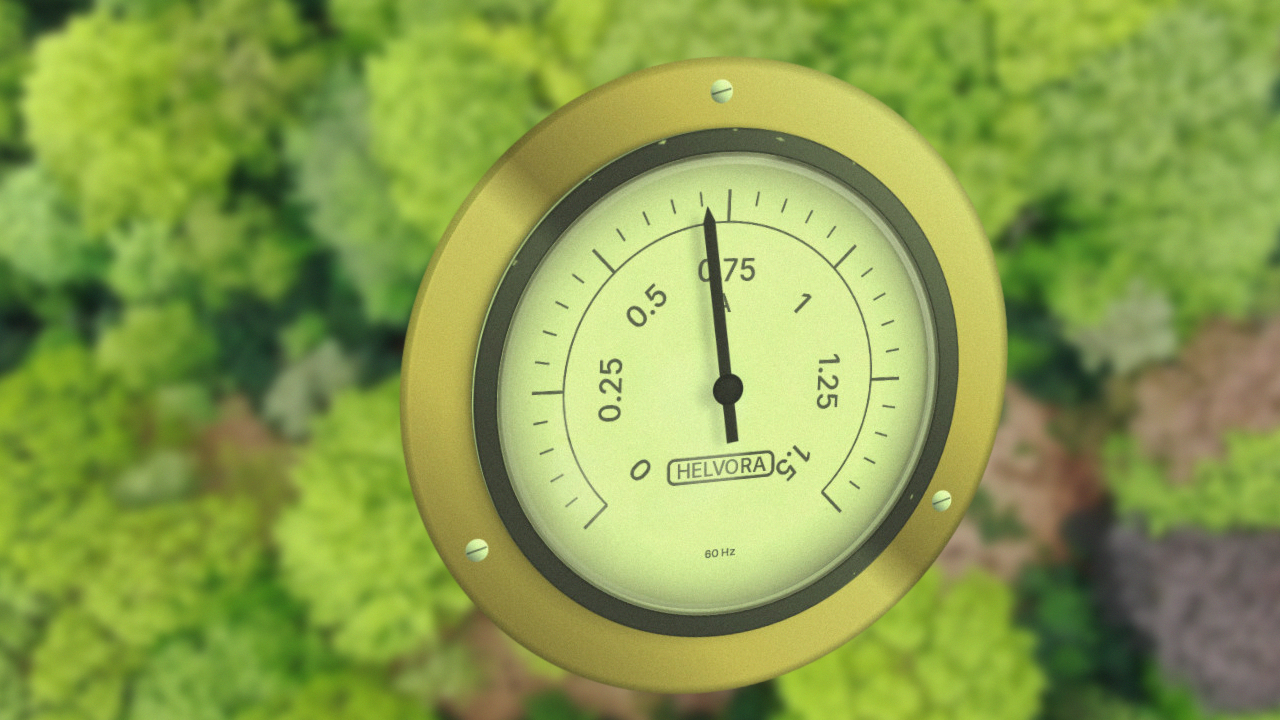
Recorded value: 0.7; A
